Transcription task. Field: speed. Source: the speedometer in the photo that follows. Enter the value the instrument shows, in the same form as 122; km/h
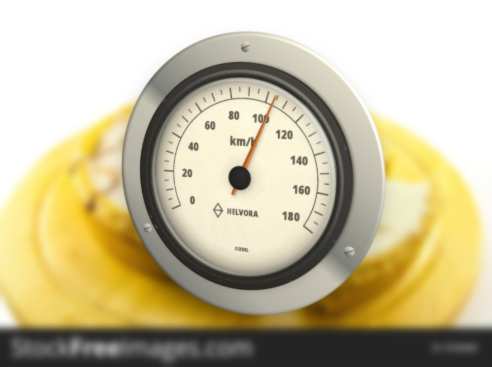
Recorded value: 105; km/h
